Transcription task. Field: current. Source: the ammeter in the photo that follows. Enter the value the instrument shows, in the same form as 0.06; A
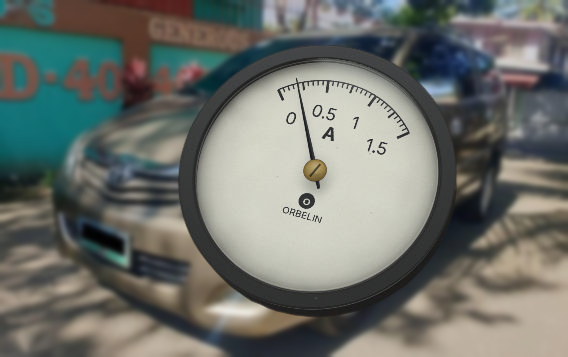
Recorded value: 0.2; A
